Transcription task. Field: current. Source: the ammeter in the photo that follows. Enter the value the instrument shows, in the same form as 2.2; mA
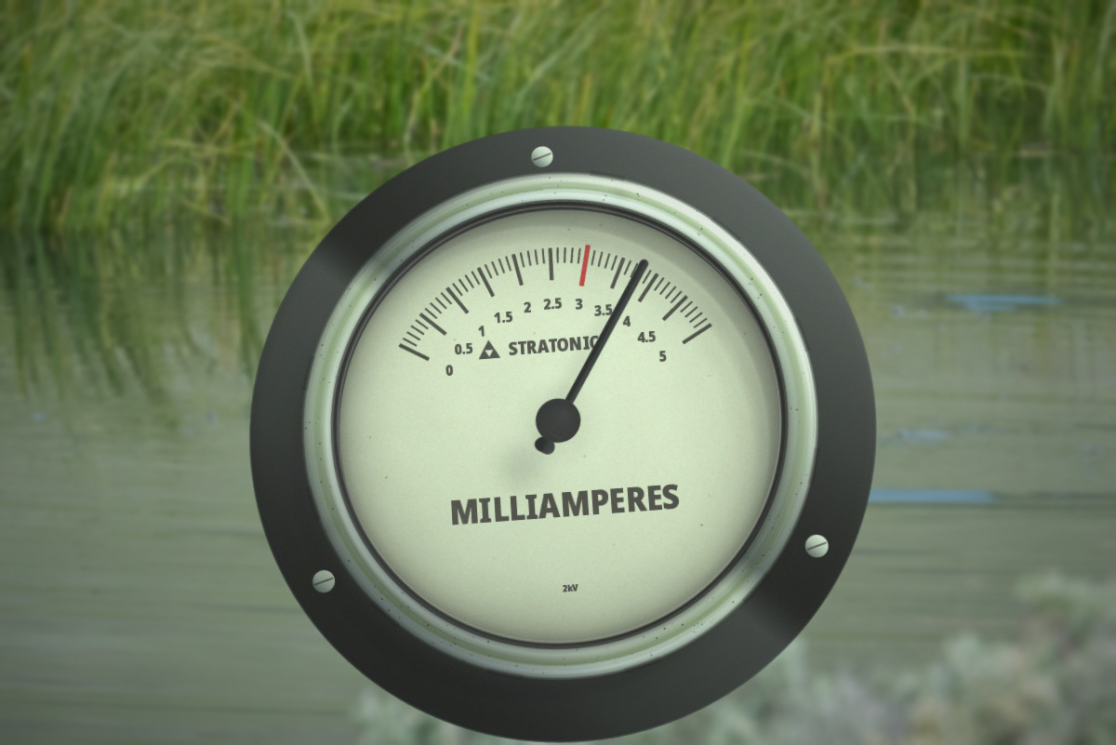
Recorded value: 3.8; mA
